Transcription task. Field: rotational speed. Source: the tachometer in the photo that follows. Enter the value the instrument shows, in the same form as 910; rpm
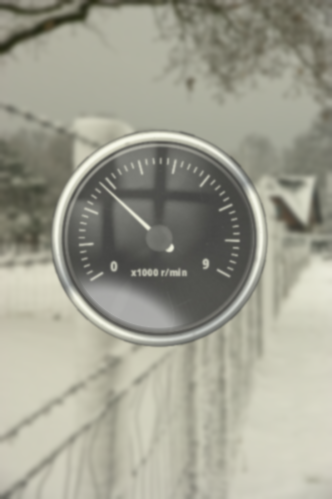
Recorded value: 2800; rpm
